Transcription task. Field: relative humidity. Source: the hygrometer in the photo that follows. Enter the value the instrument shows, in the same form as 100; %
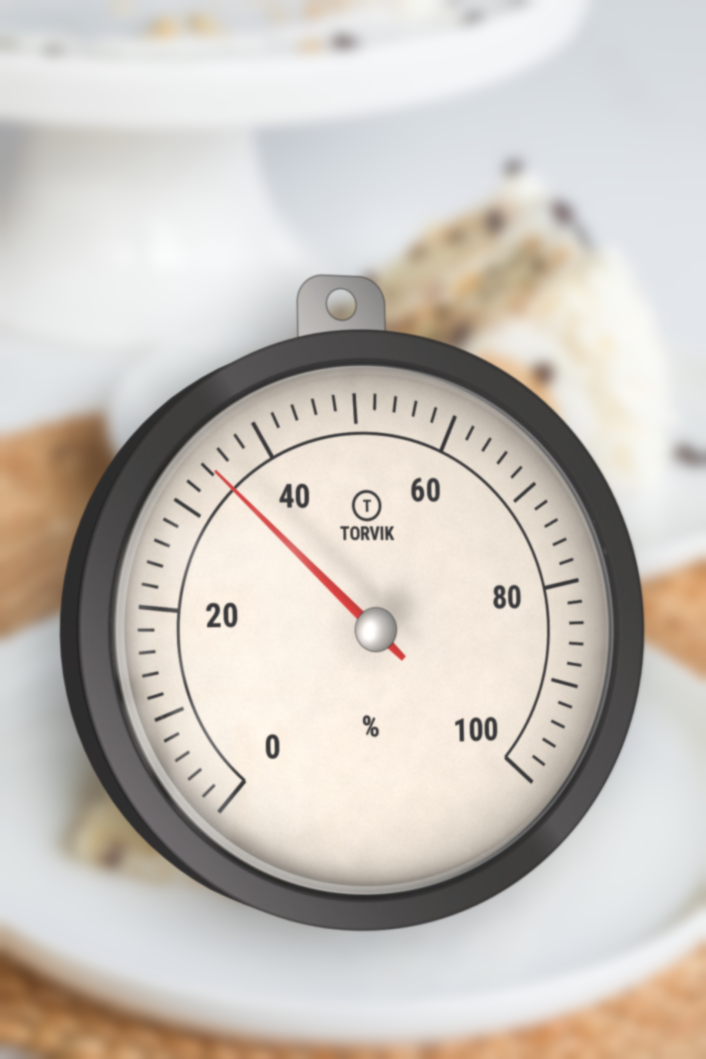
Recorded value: 34; %
